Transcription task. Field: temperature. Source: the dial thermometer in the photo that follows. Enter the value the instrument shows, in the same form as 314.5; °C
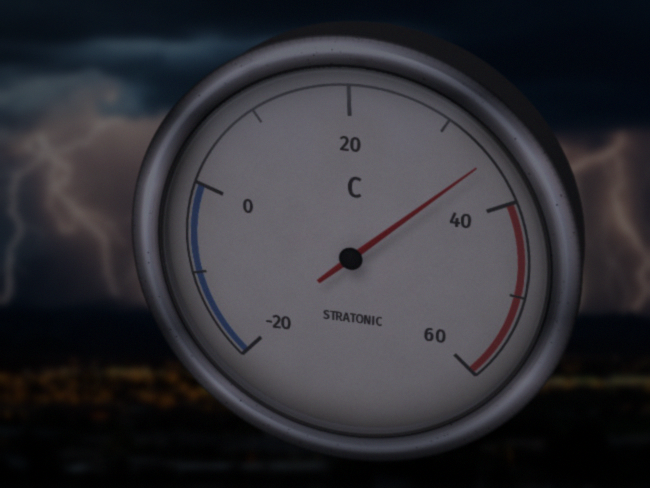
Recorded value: 35; °C
